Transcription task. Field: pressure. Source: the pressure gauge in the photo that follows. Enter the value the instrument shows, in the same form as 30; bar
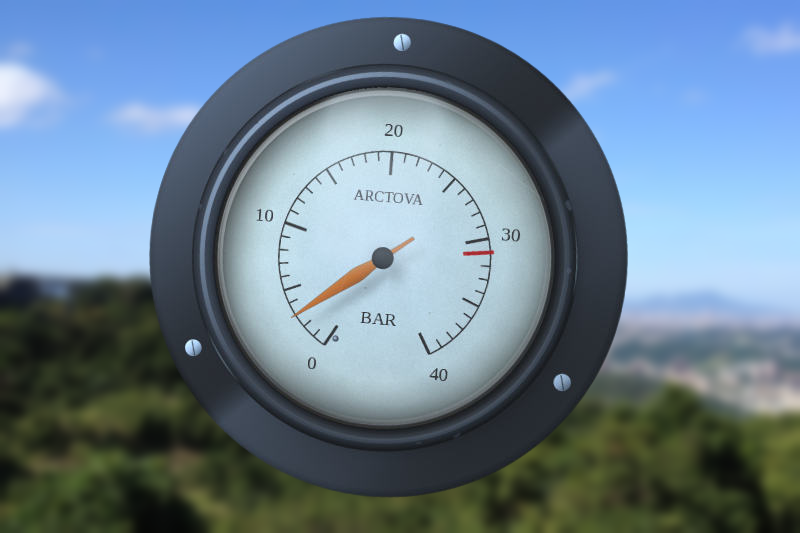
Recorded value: 3; bar
